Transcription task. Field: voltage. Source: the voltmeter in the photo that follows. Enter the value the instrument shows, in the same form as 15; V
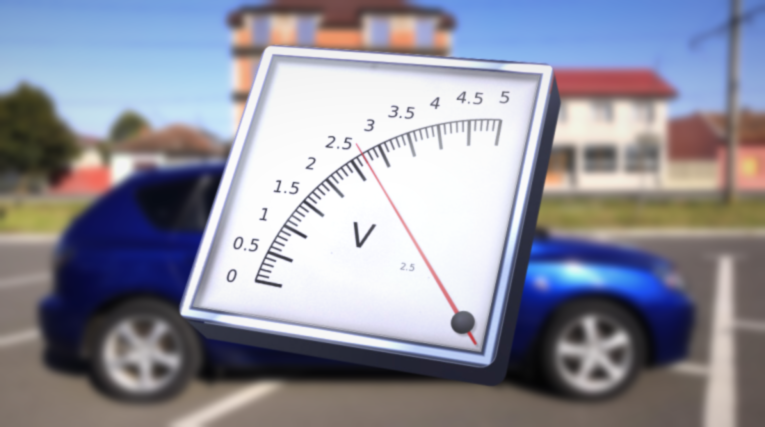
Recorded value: 2.7; V
